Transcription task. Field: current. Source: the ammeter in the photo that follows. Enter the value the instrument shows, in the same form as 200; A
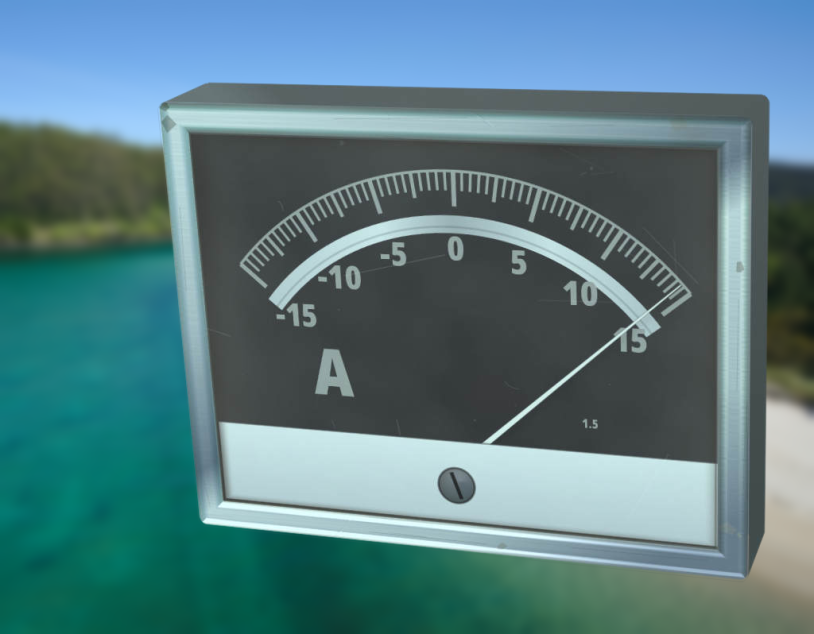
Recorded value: 14.25; A
